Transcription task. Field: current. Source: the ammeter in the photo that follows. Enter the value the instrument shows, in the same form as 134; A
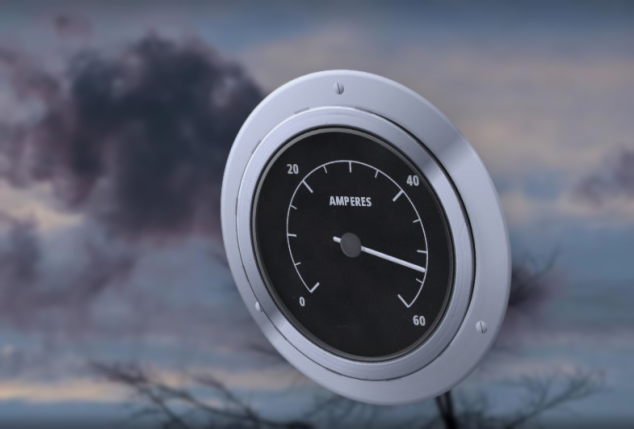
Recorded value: 52.5; A
